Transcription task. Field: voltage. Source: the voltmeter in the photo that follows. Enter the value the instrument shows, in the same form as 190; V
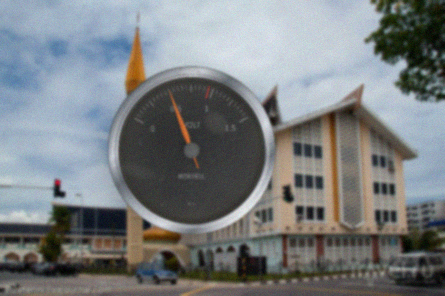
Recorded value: 0.5; V
